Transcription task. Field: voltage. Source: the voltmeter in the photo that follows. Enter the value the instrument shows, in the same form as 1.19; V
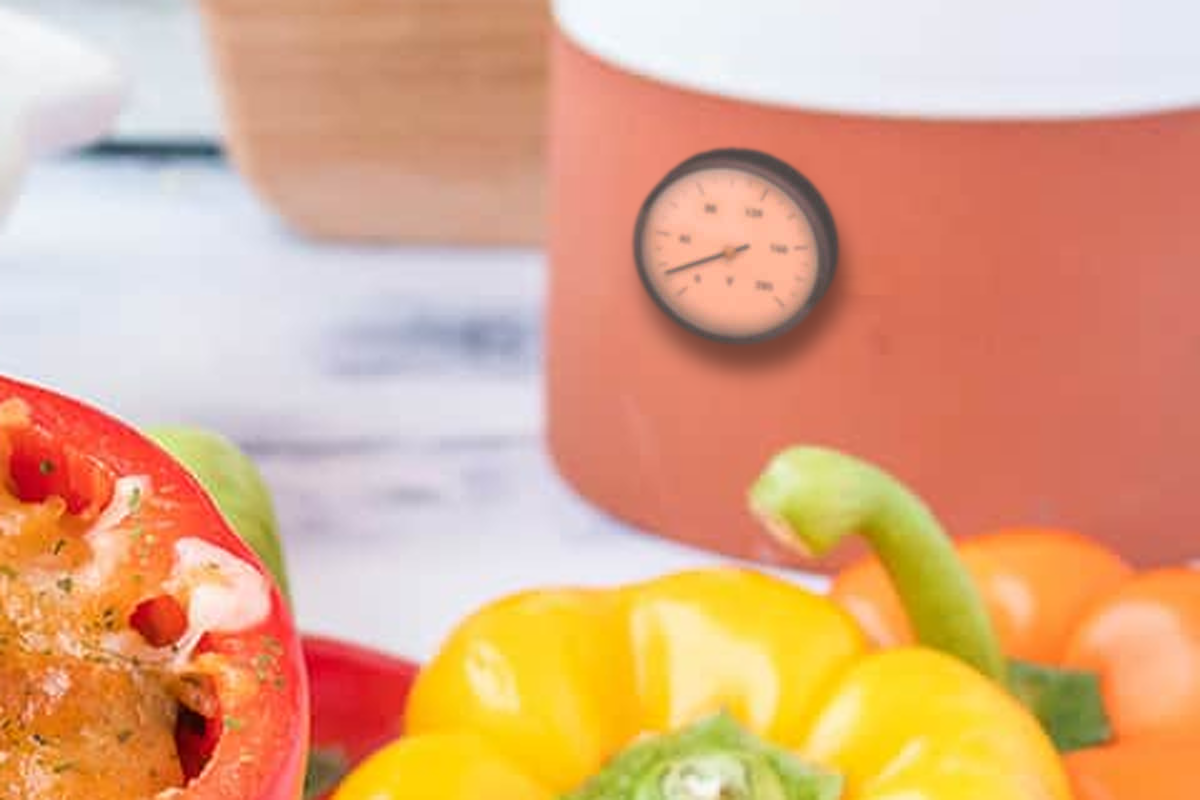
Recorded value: 15; V
